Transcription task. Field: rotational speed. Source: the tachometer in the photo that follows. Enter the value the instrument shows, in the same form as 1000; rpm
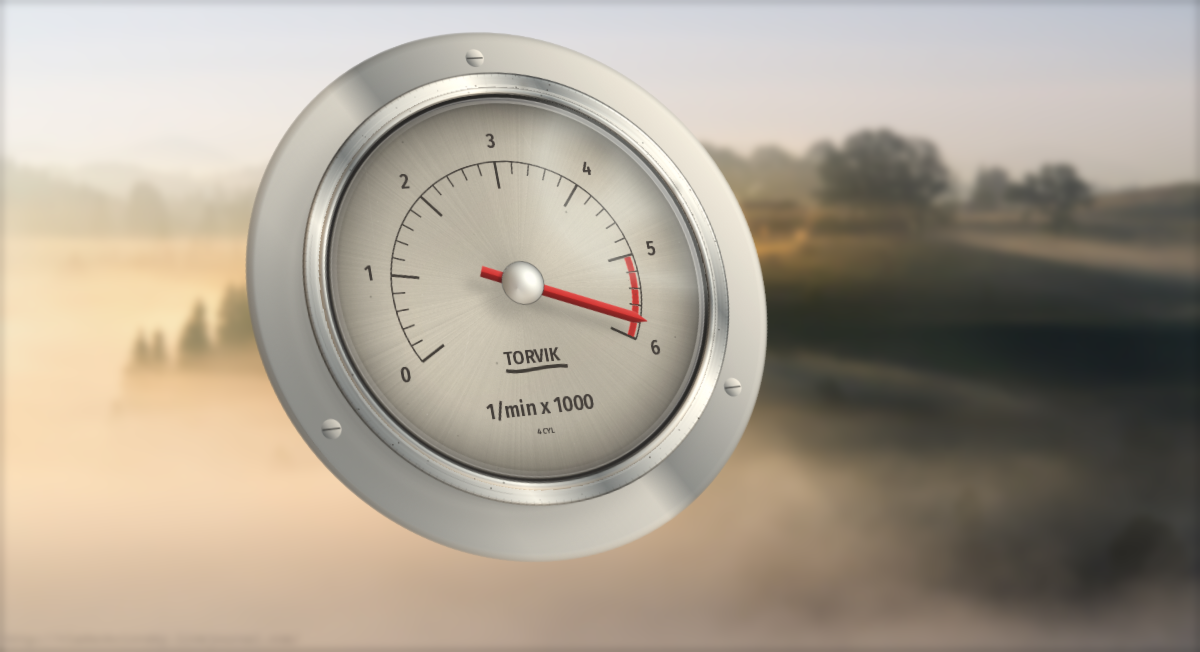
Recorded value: 5800; rpm
